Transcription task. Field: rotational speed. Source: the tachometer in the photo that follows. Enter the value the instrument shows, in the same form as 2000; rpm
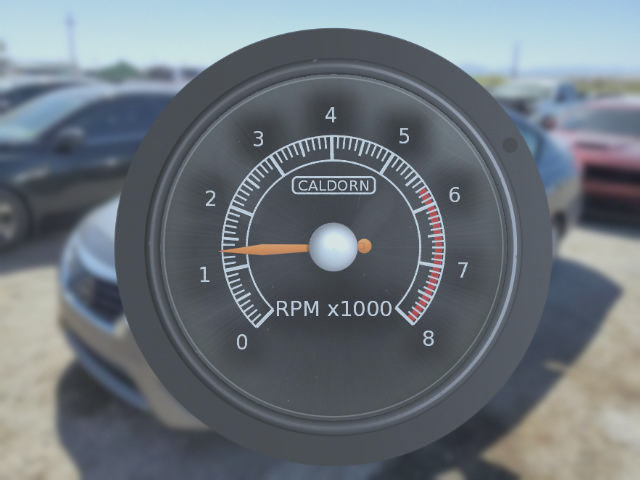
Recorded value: 1300; rpm
